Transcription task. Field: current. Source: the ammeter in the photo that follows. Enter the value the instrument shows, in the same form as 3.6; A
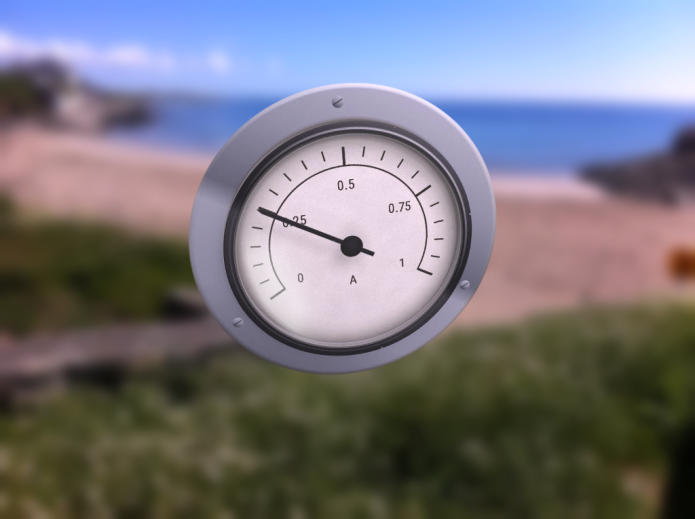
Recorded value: 0.25; A
